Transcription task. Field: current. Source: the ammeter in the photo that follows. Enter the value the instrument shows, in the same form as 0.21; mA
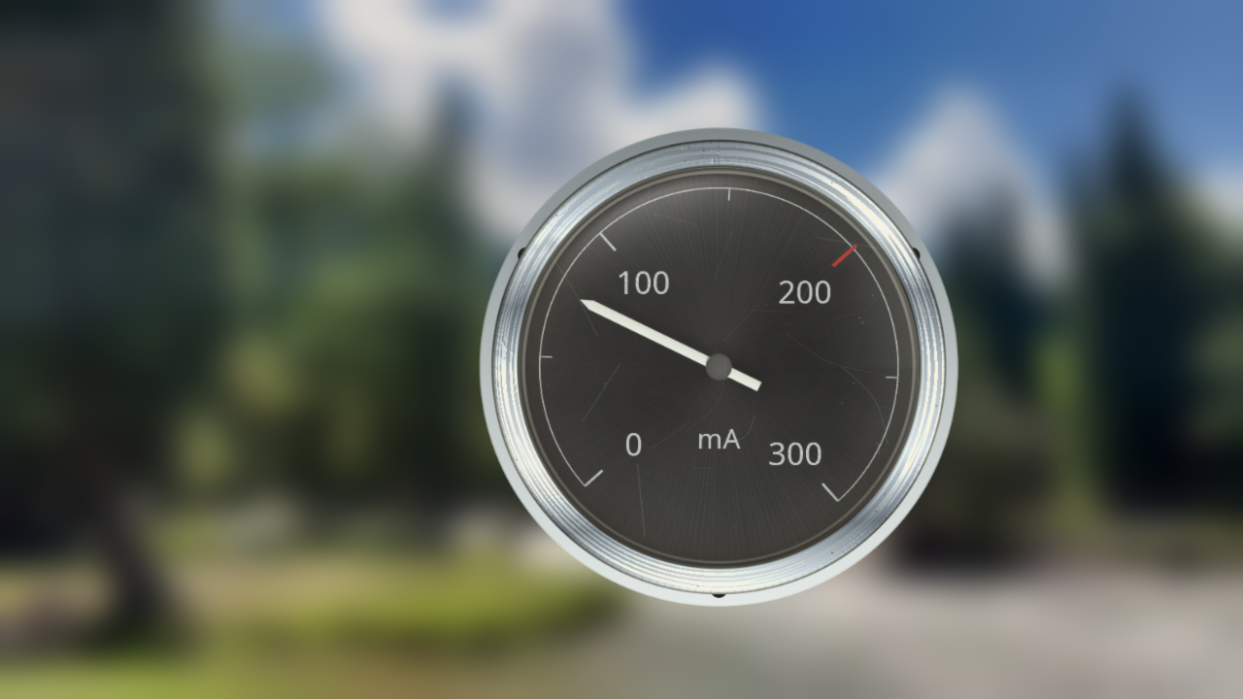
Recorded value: 75; mA
